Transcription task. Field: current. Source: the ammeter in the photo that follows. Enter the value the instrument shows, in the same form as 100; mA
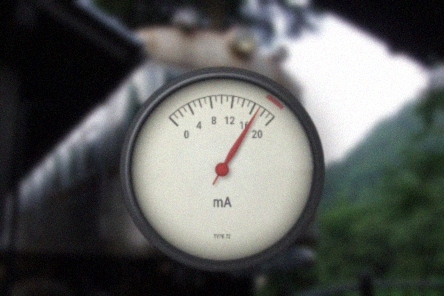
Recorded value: 17; mA
